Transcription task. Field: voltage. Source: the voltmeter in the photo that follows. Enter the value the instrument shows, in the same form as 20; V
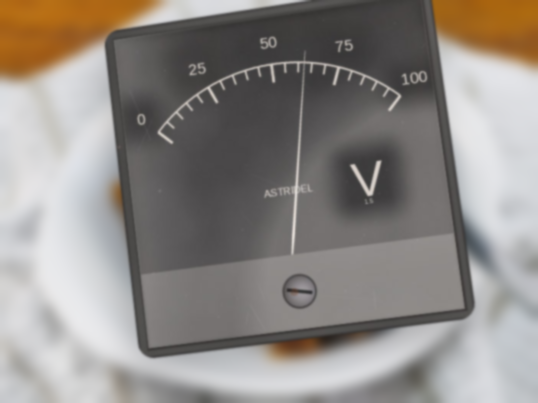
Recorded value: 62.5; V
